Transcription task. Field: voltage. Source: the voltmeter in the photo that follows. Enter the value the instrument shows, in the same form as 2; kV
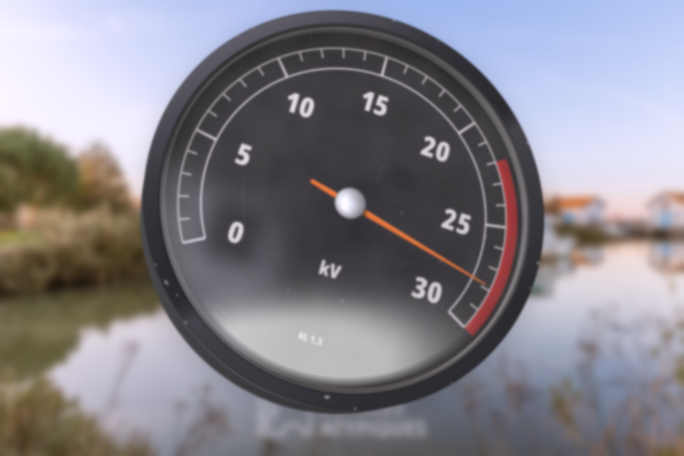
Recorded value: 28; kV
